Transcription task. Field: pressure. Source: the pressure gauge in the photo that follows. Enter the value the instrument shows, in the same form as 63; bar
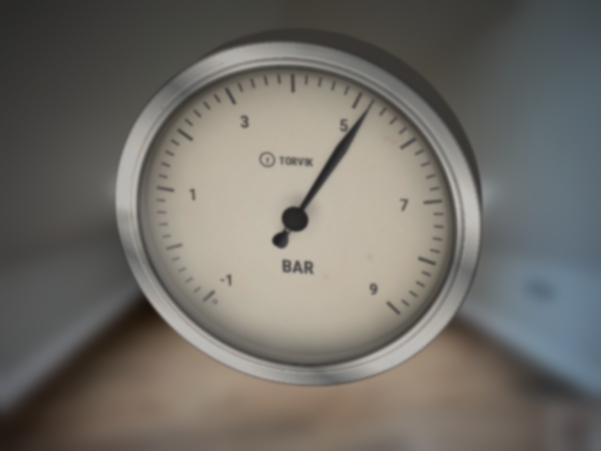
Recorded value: 5.2; bar
